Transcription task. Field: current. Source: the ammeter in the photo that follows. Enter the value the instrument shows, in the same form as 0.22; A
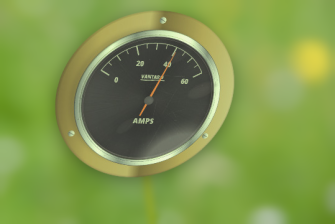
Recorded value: 40; A
